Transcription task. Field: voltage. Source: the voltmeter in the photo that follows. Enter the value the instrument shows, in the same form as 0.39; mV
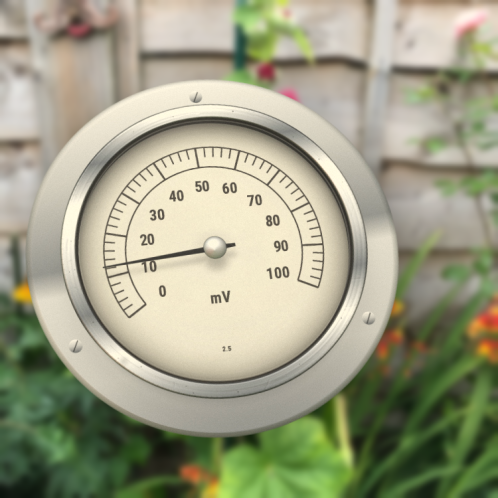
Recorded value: 12; mV
